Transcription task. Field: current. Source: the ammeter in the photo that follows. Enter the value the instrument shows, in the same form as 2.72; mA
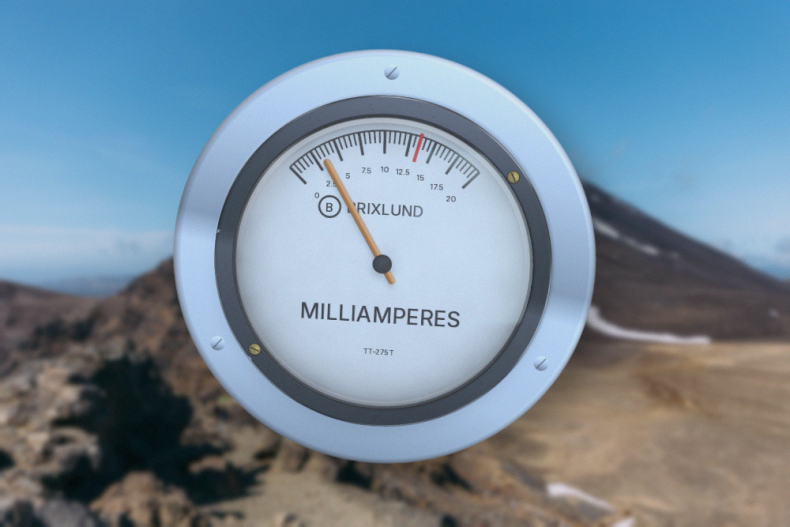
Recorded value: 3.5; mA
